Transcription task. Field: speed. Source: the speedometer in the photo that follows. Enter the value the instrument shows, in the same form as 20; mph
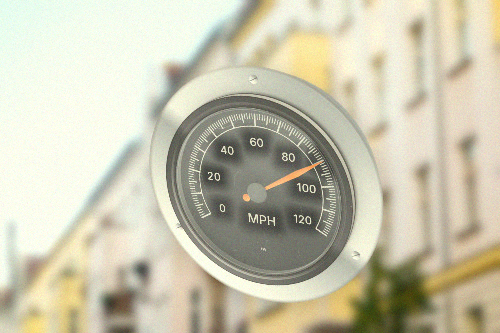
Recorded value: 90; mph
